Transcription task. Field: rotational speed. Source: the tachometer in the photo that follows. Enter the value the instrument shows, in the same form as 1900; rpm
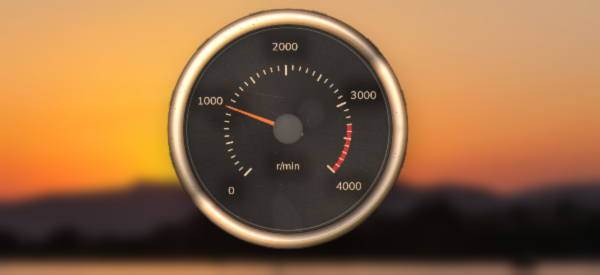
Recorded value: 1000; rpm
